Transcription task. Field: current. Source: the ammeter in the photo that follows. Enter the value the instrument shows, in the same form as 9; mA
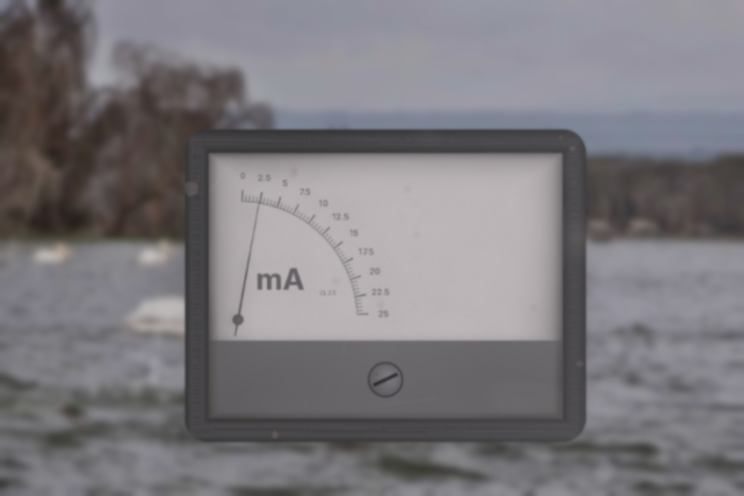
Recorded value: 2.5; mA
